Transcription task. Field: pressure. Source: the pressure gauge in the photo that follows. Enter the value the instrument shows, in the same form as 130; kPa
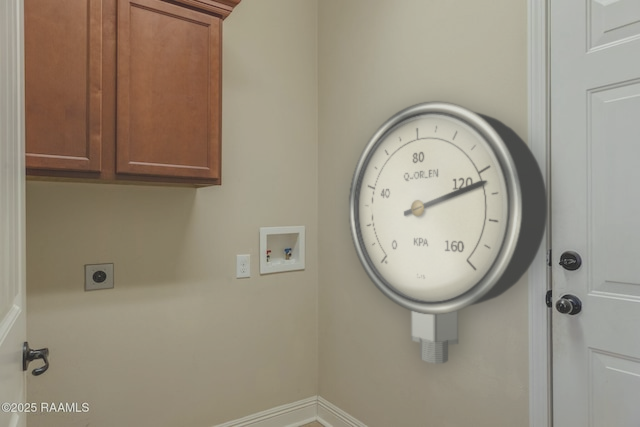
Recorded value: 125; kPa
